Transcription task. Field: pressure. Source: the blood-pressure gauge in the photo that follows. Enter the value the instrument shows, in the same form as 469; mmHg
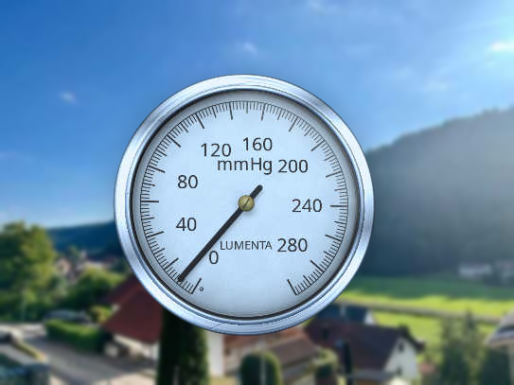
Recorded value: 10; mmHg
